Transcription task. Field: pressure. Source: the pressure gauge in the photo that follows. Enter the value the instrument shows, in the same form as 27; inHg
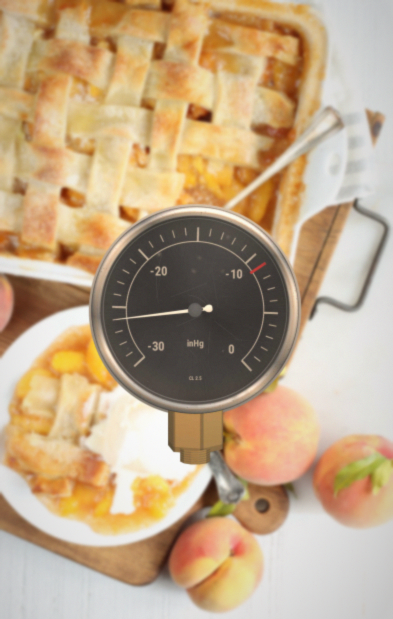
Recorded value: -26; inHg
